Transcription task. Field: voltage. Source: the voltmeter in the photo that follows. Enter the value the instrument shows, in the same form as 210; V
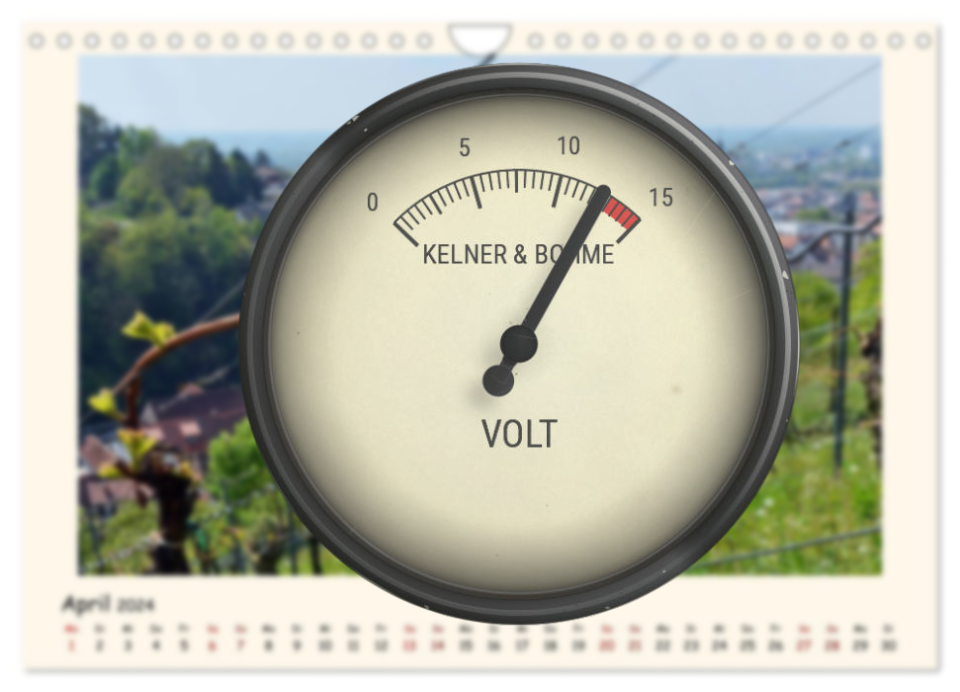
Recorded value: 12.5; V
